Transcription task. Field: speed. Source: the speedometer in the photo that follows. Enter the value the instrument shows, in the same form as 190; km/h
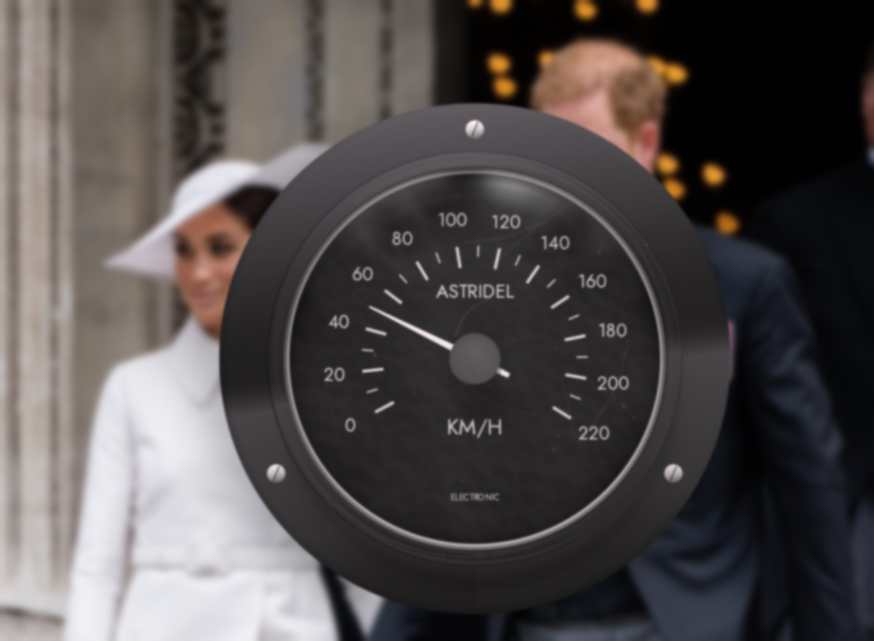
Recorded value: 50; km/h
